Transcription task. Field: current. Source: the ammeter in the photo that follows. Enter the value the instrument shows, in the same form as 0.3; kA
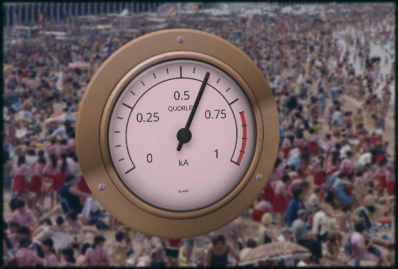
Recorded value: 0.6; kA
